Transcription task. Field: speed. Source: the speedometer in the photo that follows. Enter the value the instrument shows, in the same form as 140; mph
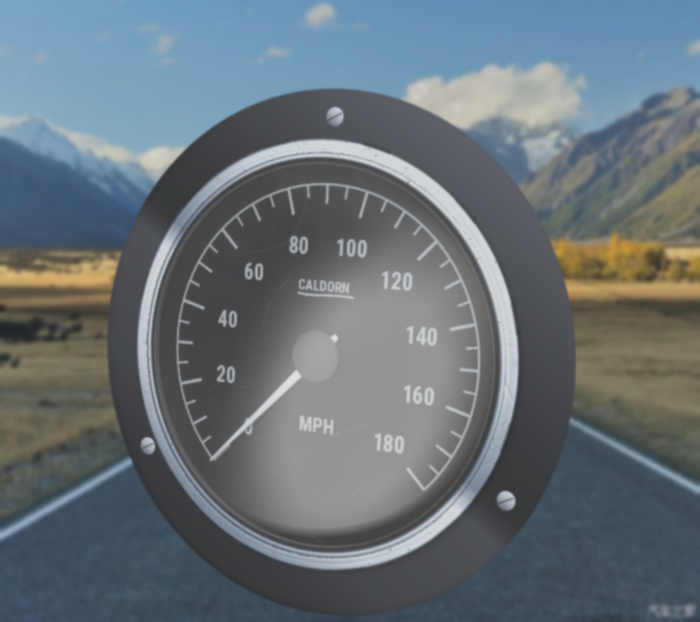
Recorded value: 0; mph
